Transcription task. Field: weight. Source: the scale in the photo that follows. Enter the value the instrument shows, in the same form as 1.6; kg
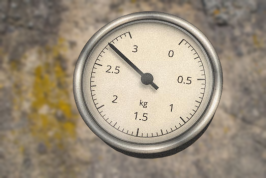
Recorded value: 2.75; kg
